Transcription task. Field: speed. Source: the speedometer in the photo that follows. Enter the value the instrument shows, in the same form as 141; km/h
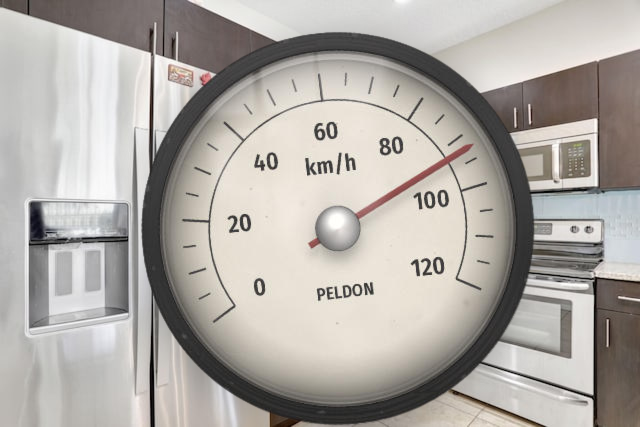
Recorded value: 92.5; km/h
